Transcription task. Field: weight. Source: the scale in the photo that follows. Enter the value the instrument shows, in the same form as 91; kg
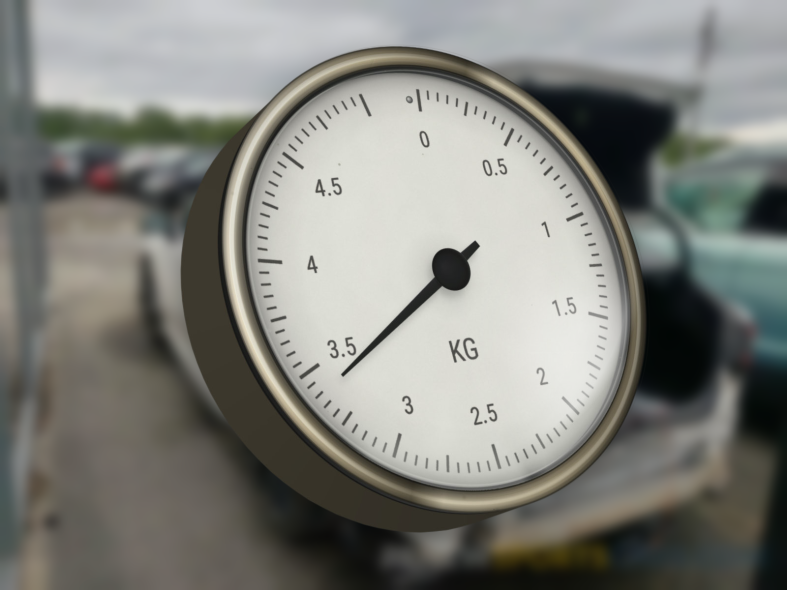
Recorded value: 3.4; kg
